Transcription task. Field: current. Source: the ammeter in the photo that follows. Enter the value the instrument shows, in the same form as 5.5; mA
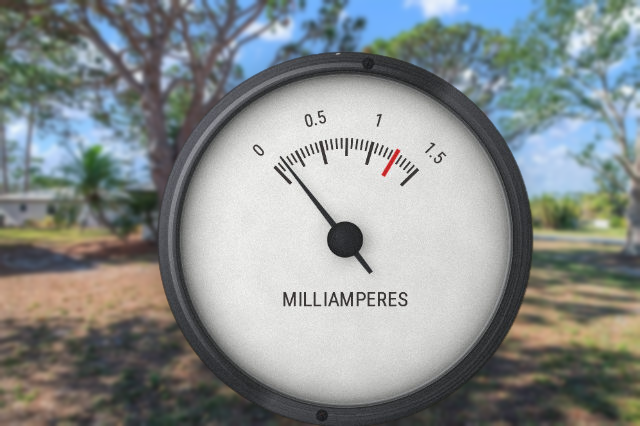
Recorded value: 0.1; mA
